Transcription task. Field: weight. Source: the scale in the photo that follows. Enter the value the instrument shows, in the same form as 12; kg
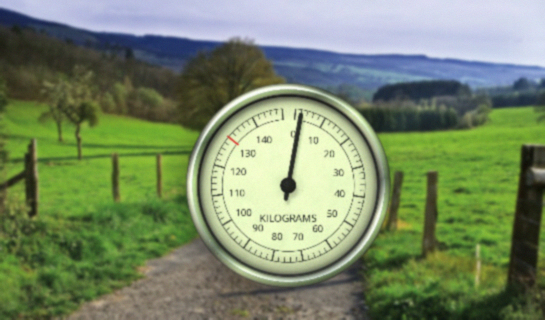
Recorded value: 2; kg
